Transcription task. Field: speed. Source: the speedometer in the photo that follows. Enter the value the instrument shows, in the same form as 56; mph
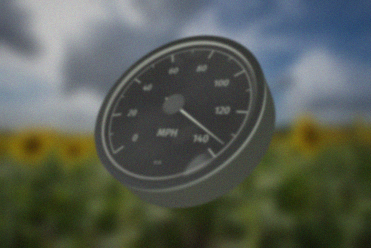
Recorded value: 135; mph
